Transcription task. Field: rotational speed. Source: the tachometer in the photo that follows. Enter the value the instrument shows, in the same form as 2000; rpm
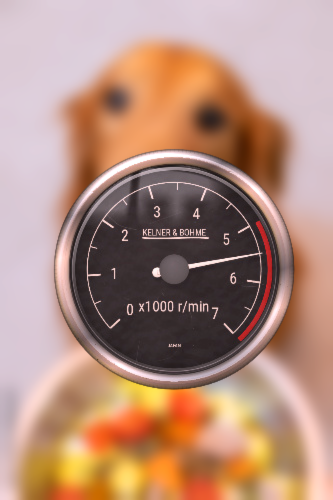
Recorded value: 5500; rpm
